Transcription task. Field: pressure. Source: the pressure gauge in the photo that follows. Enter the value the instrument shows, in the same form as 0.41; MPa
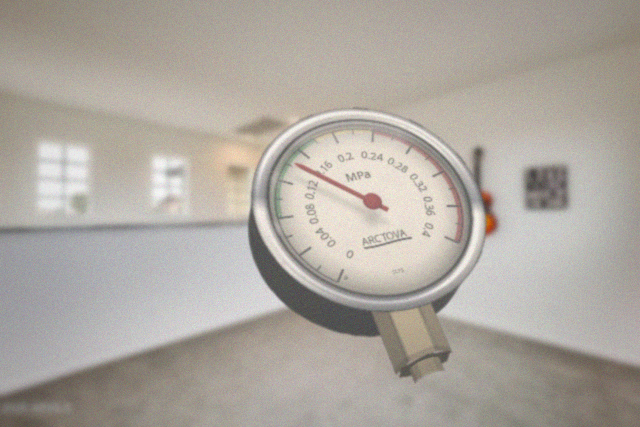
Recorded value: 0.14; MPa
